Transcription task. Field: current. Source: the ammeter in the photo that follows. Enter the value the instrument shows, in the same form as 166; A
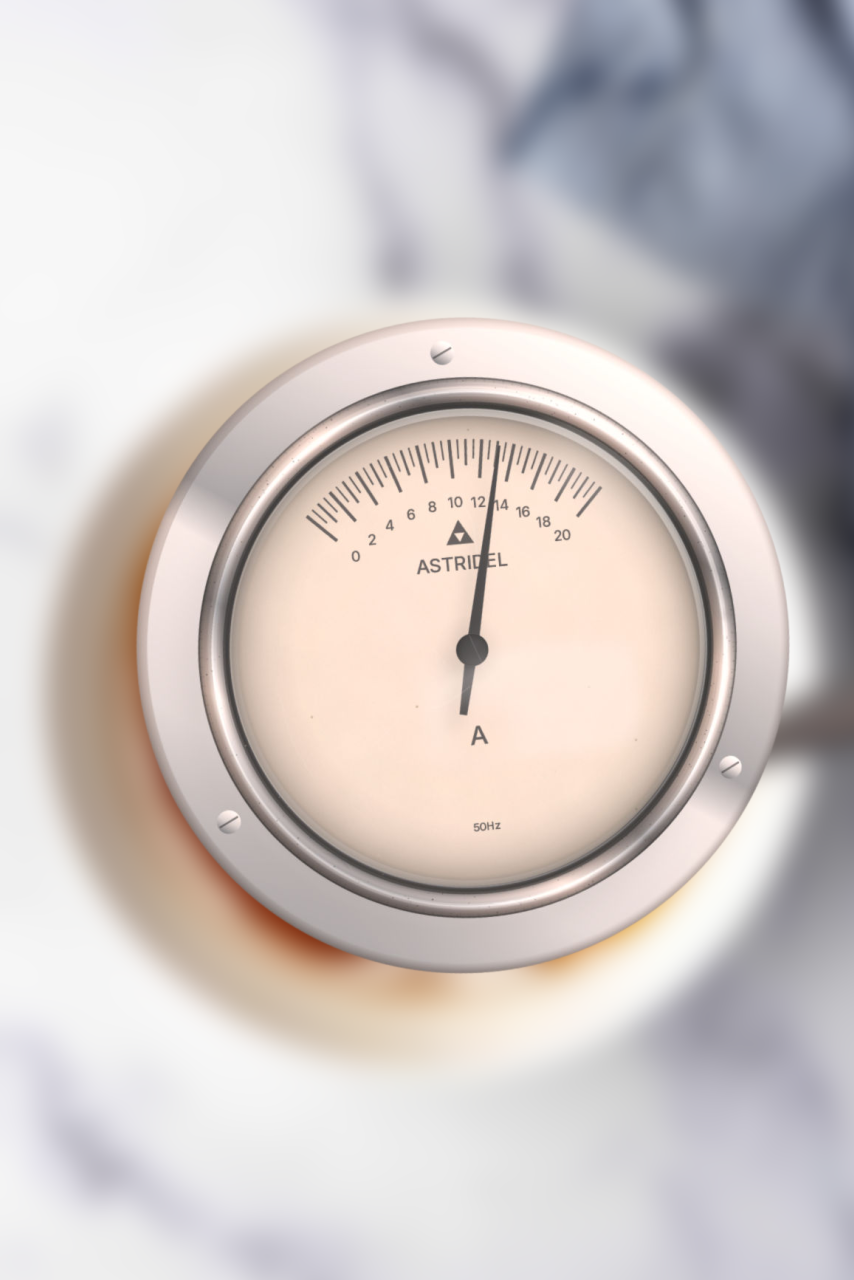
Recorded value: 13; A
